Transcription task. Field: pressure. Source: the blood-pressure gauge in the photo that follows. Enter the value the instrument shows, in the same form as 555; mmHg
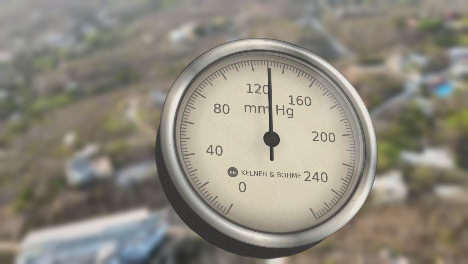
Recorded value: 130; mmHg
